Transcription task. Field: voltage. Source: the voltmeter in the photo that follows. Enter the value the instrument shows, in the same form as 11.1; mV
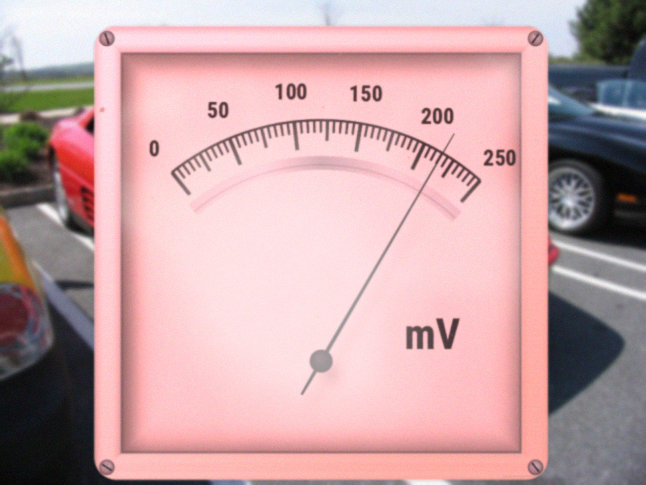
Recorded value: 215; mV
